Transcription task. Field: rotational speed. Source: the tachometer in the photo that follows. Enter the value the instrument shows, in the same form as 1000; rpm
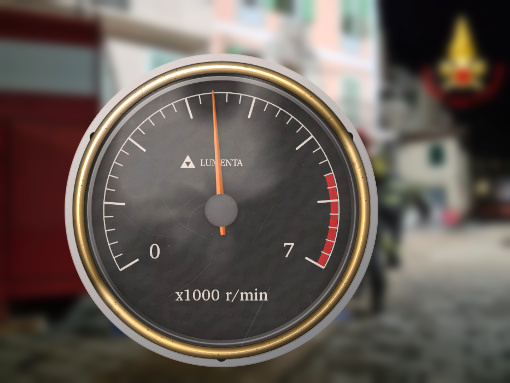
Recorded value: 3400; rpm
